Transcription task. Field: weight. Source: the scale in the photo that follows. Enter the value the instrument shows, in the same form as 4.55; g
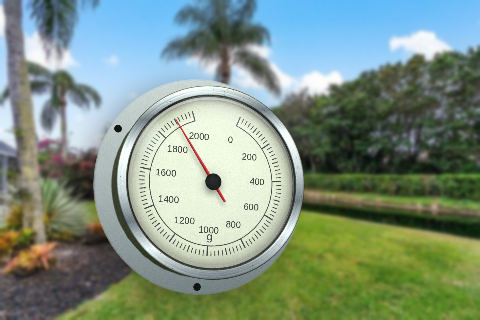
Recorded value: 1900; g
